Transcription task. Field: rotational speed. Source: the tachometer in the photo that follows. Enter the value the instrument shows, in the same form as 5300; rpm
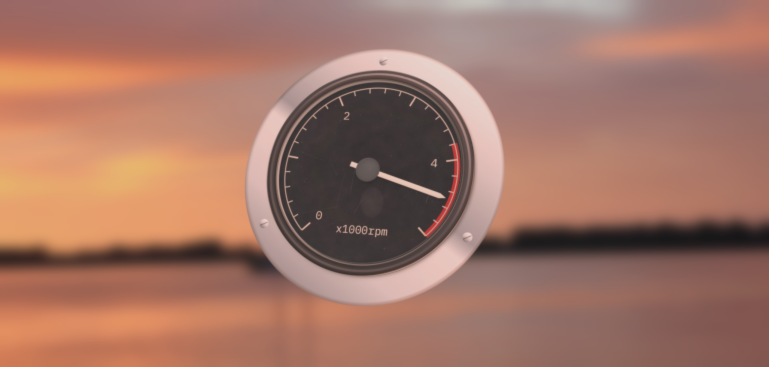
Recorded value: 4500; rpm
